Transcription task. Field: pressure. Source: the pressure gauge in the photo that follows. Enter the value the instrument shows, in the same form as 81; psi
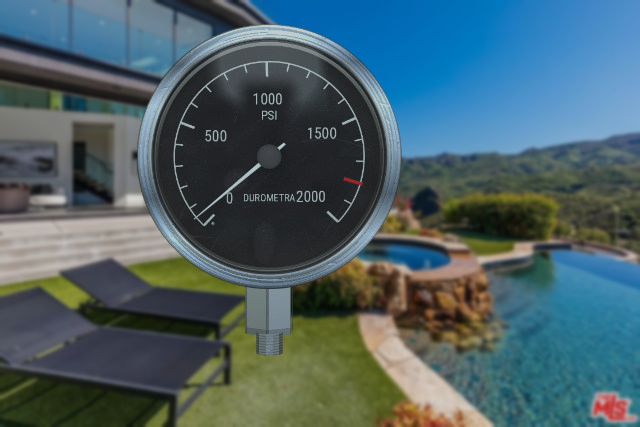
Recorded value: 50; psi
